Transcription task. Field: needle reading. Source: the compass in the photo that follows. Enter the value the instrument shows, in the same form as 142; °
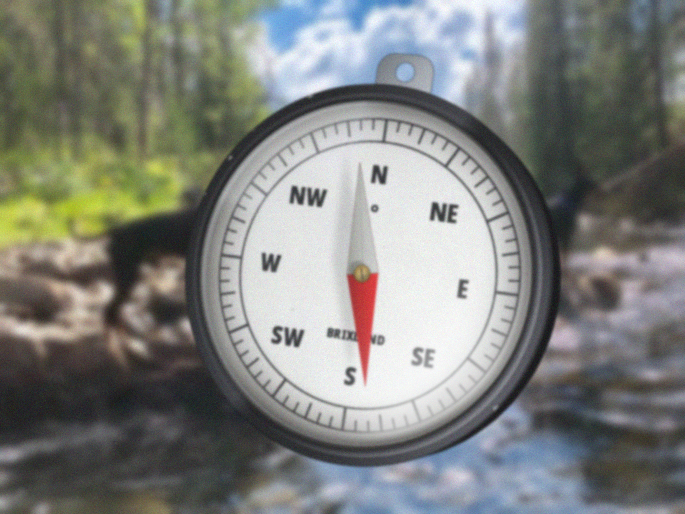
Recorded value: 170; °
